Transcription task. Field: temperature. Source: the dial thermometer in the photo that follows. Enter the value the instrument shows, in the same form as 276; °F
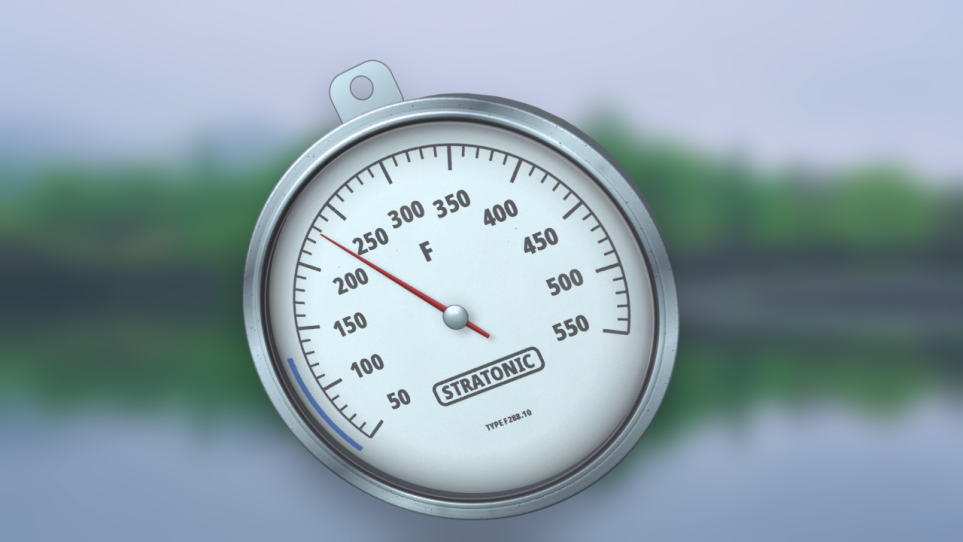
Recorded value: 230; °F
